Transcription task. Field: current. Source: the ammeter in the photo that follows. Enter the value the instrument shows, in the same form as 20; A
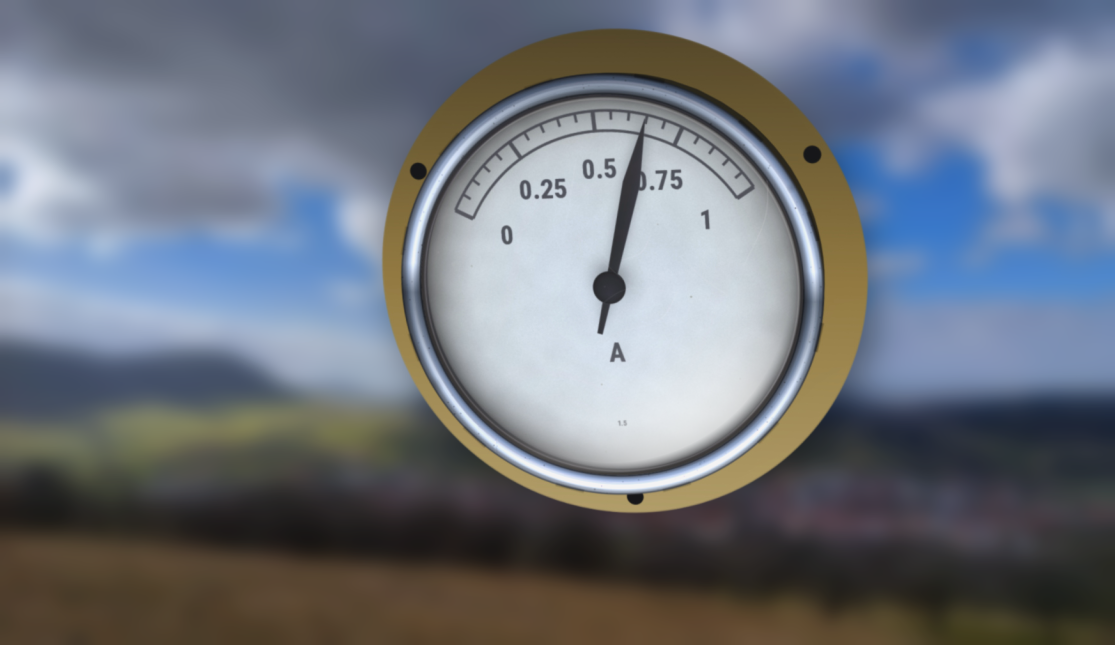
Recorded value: 0.65; A
